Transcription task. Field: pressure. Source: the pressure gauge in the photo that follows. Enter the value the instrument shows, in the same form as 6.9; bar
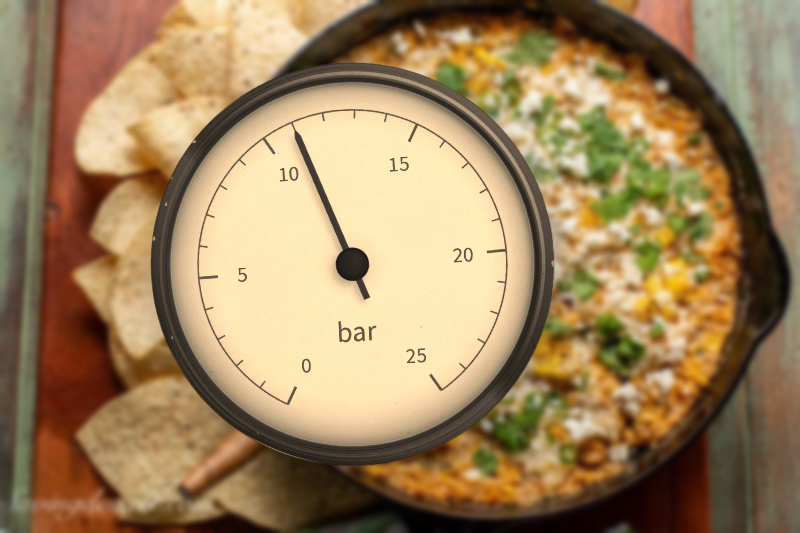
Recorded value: 11; bar
